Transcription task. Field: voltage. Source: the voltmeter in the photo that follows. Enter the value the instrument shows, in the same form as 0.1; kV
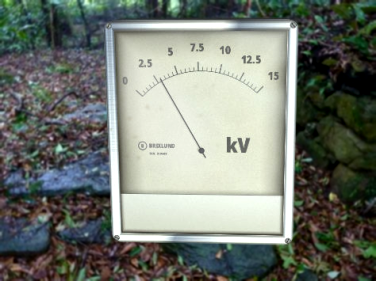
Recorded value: 3; kV
